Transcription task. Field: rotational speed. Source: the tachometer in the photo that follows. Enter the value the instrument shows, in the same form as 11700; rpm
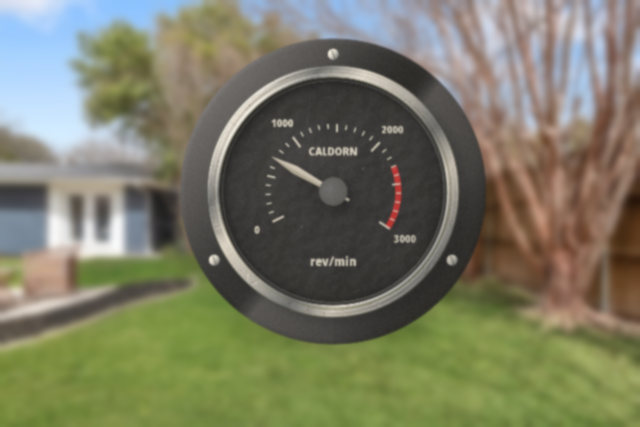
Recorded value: 700; rpm
